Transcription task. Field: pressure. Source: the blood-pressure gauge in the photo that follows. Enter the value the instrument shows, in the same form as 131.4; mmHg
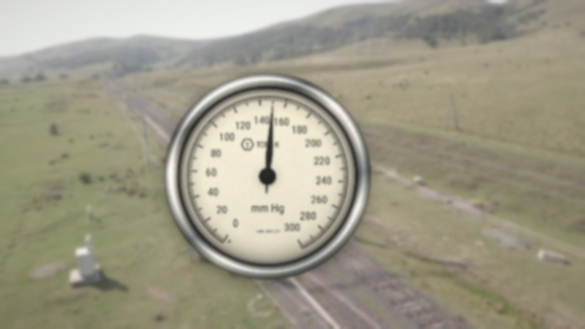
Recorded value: 150; mmHg
